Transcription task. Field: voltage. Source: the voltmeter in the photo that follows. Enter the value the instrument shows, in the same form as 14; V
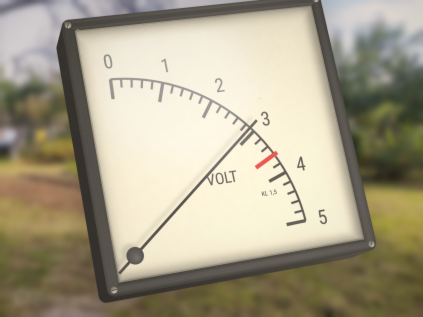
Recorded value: 2.9; V
